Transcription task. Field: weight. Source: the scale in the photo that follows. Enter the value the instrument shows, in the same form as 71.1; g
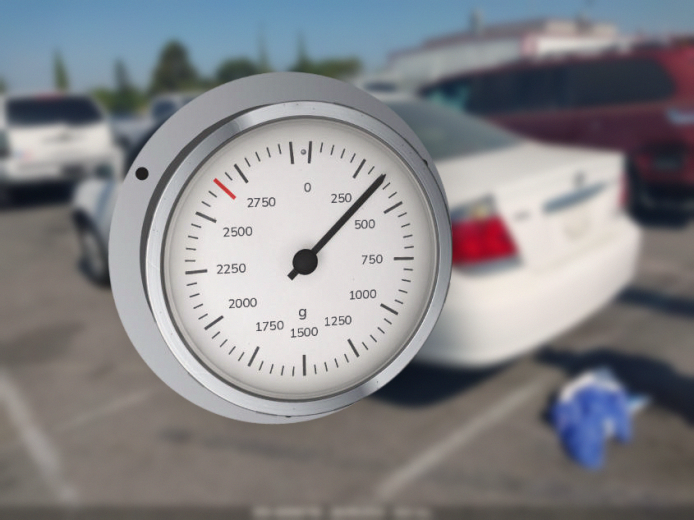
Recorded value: 350; g
